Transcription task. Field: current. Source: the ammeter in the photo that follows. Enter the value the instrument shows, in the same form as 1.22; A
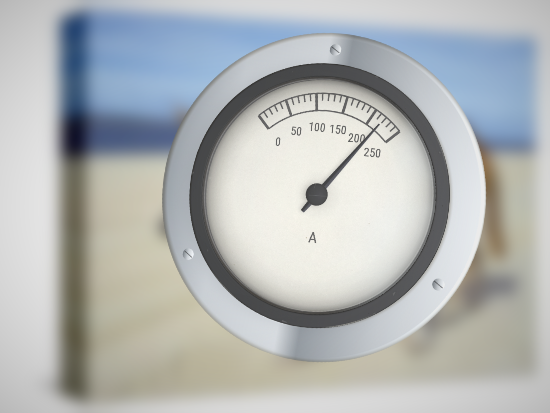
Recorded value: 220; A
